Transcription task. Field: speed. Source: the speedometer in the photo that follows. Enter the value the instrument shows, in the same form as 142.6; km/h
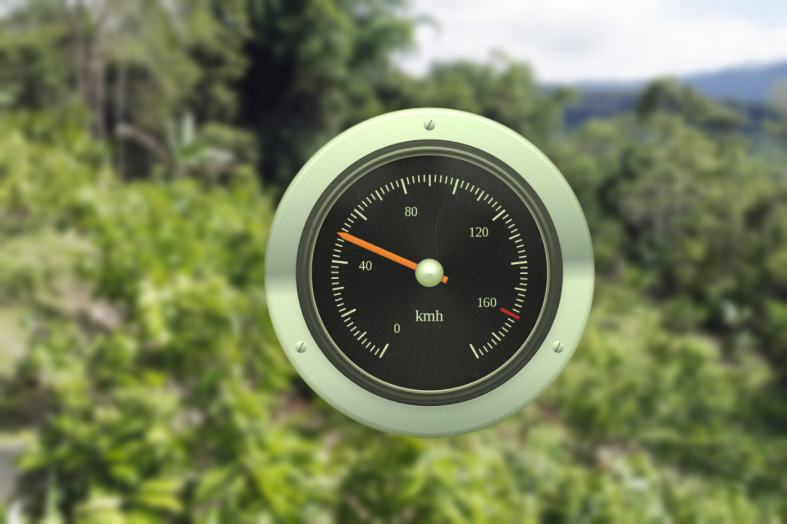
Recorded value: 50; km/h
